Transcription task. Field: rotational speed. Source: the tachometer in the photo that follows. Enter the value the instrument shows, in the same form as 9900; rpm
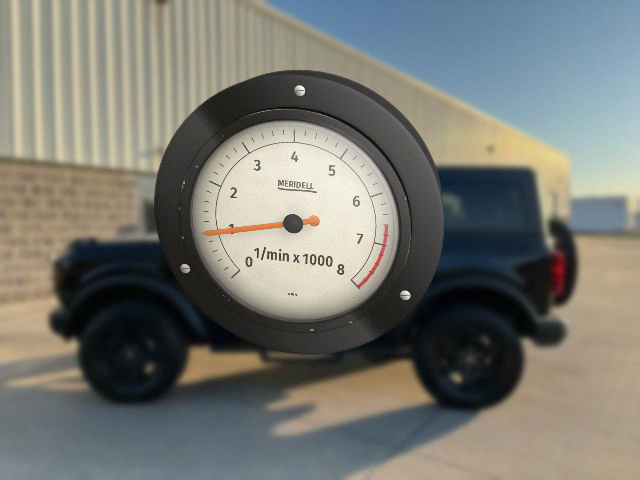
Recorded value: 1000; rpm
